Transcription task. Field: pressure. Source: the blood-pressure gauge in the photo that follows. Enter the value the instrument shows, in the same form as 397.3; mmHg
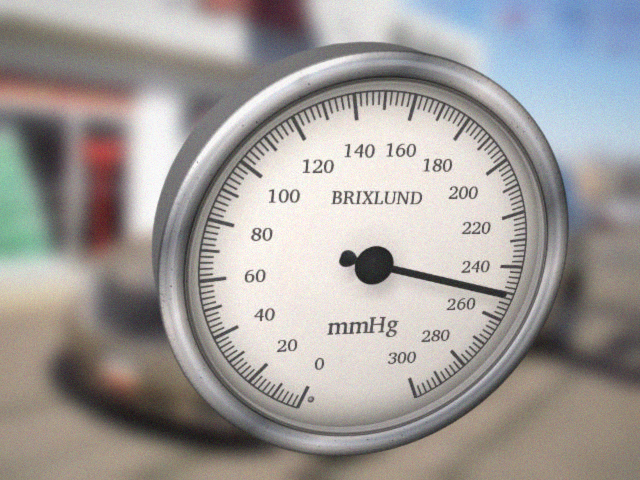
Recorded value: 250; mmHg
